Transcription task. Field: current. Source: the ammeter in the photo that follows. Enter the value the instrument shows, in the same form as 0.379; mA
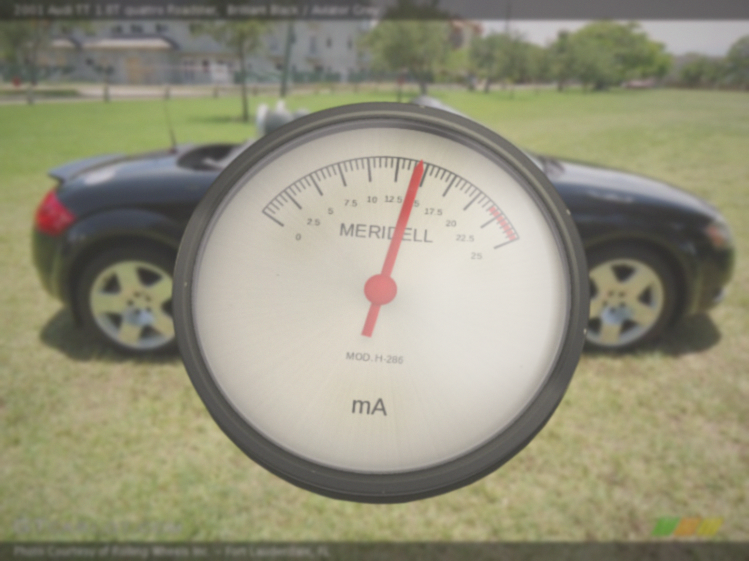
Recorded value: 14.5; mA
